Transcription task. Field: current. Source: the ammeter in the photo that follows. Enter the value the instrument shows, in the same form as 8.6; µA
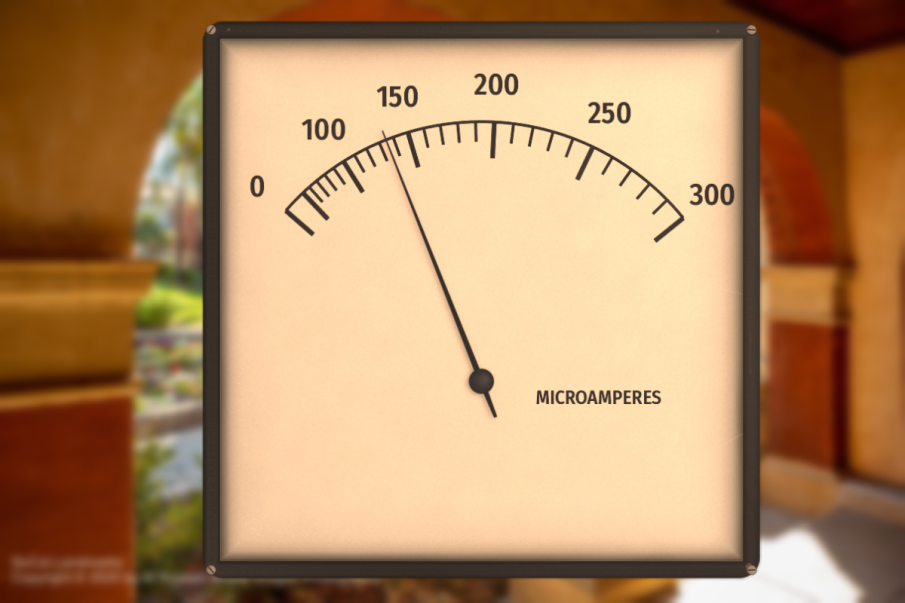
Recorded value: 135; µA
